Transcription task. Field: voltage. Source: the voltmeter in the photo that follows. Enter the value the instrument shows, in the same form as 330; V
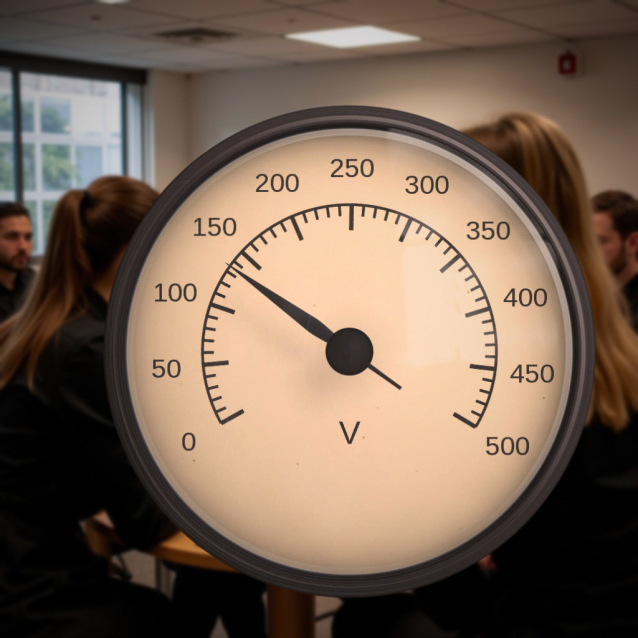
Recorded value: 135; V
